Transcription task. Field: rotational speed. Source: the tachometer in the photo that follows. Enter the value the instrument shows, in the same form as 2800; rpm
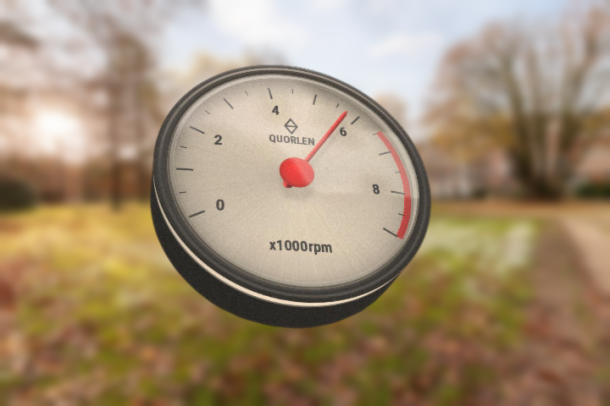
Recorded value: 5750; rpm
